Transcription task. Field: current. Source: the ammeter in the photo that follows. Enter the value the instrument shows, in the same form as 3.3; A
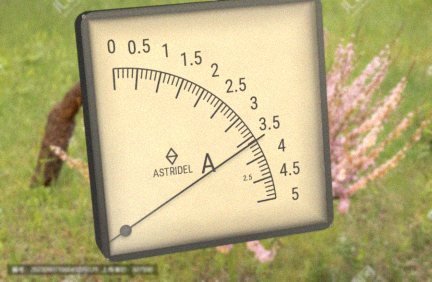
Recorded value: 3.6; A
